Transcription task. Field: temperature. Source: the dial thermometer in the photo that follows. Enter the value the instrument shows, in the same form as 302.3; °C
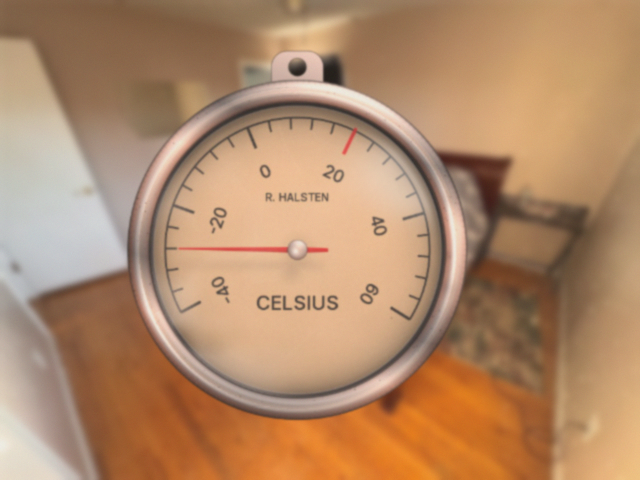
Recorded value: -28; °C
